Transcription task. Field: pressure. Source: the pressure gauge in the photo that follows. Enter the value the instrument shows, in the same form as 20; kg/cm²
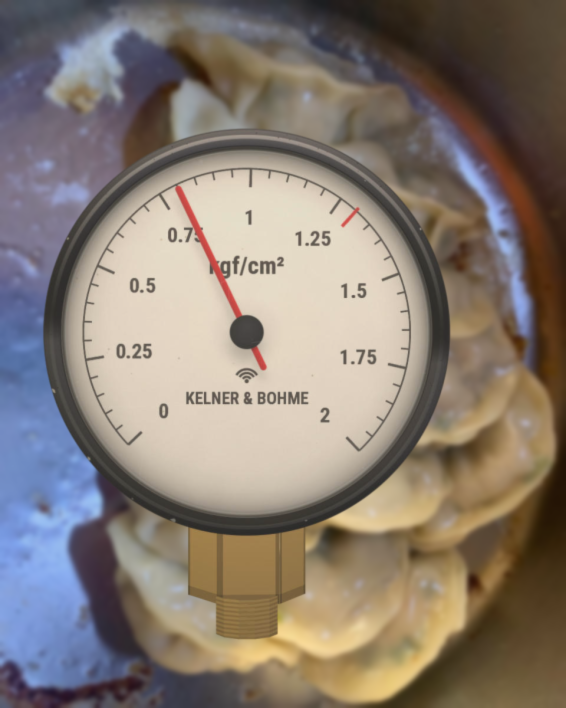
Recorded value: 0.8; kg/cm²
